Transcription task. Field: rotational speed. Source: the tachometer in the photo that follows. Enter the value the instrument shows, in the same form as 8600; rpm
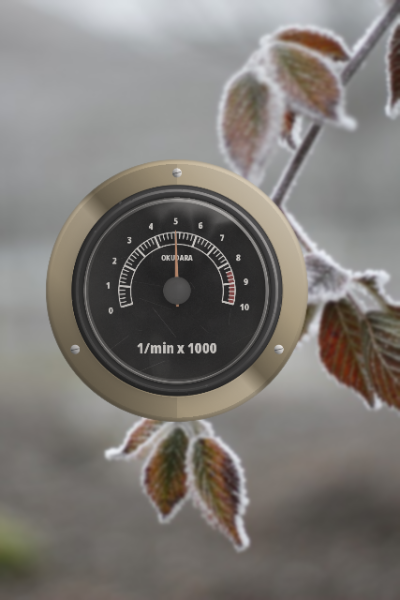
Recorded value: 5000; rpm
